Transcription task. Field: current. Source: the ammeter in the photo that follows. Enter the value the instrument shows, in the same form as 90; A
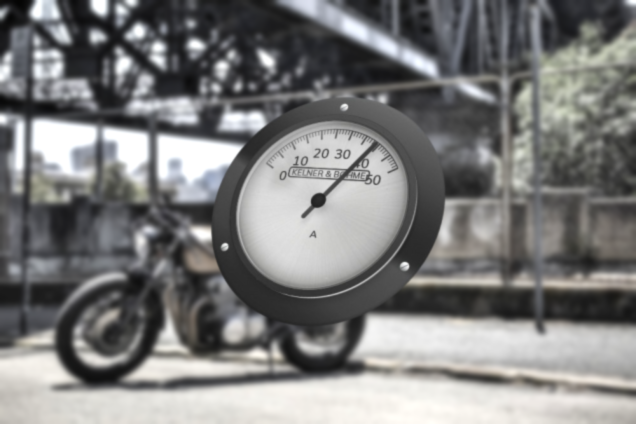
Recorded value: 40; A
